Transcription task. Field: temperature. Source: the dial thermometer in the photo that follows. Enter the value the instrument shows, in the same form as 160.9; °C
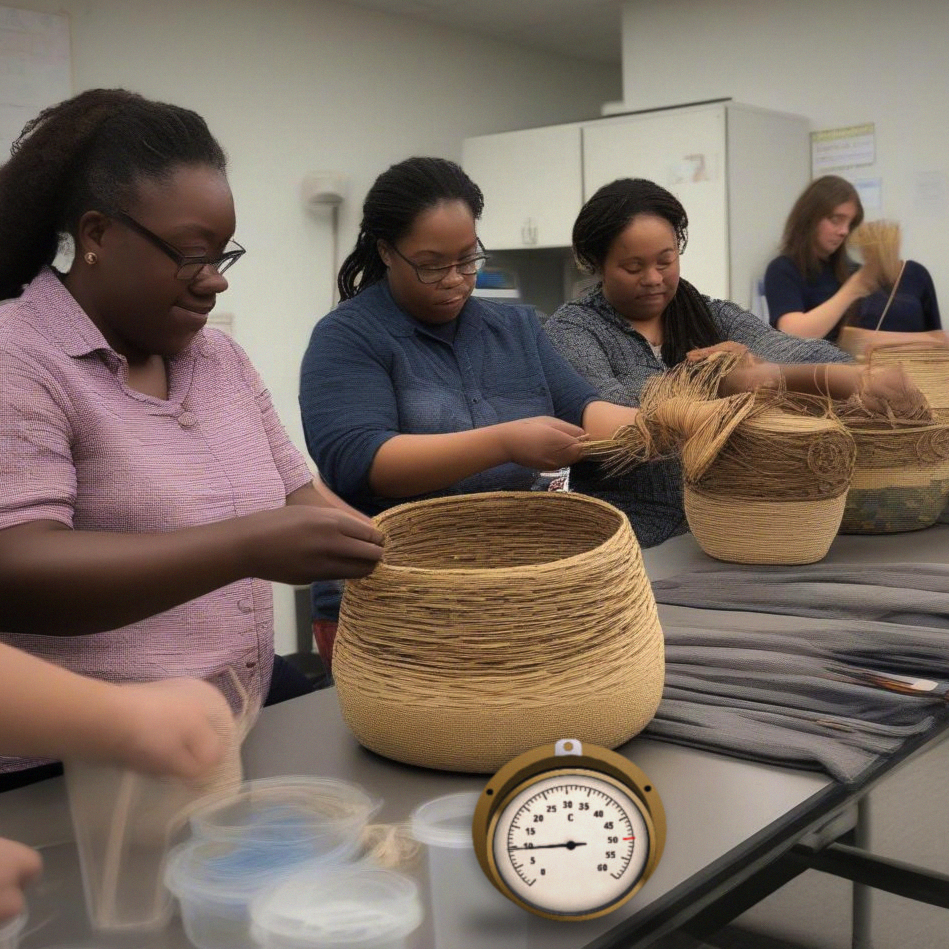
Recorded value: 10; °C
